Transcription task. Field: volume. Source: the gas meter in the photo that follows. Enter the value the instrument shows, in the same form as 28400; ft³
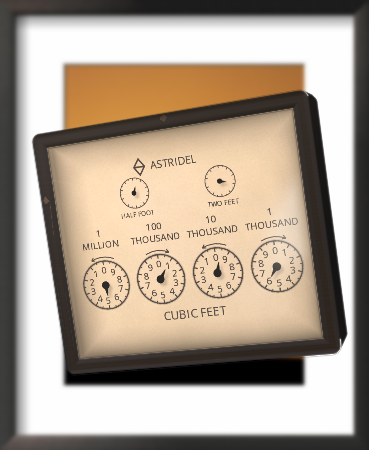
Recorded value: 509600; ft³
